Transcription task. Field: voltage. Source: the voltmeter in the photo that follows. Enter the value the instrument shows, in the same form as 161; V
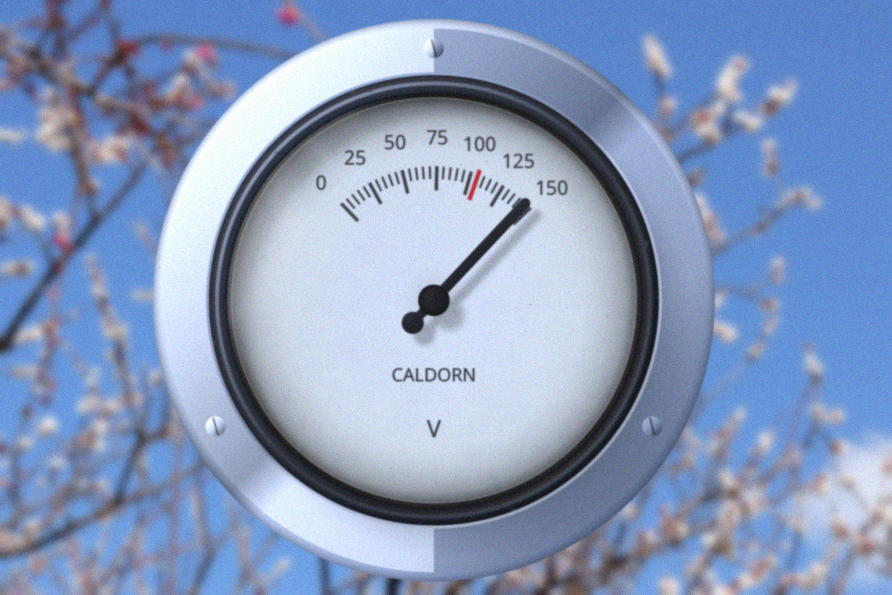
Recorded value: 145; V
